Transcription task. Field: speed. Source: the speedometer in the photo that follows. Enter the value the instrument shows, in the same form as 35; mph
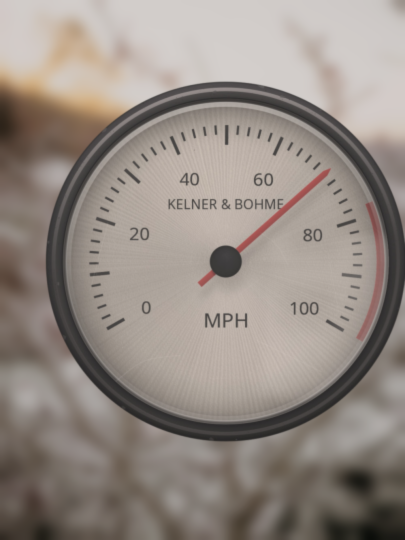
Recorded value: 70; mph
